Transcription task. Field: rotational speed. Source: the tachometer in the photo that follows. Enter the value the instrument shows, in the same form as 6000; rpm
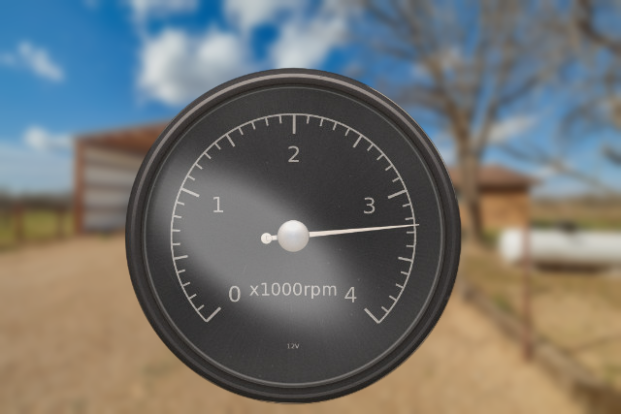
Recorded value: 3250; rpm
